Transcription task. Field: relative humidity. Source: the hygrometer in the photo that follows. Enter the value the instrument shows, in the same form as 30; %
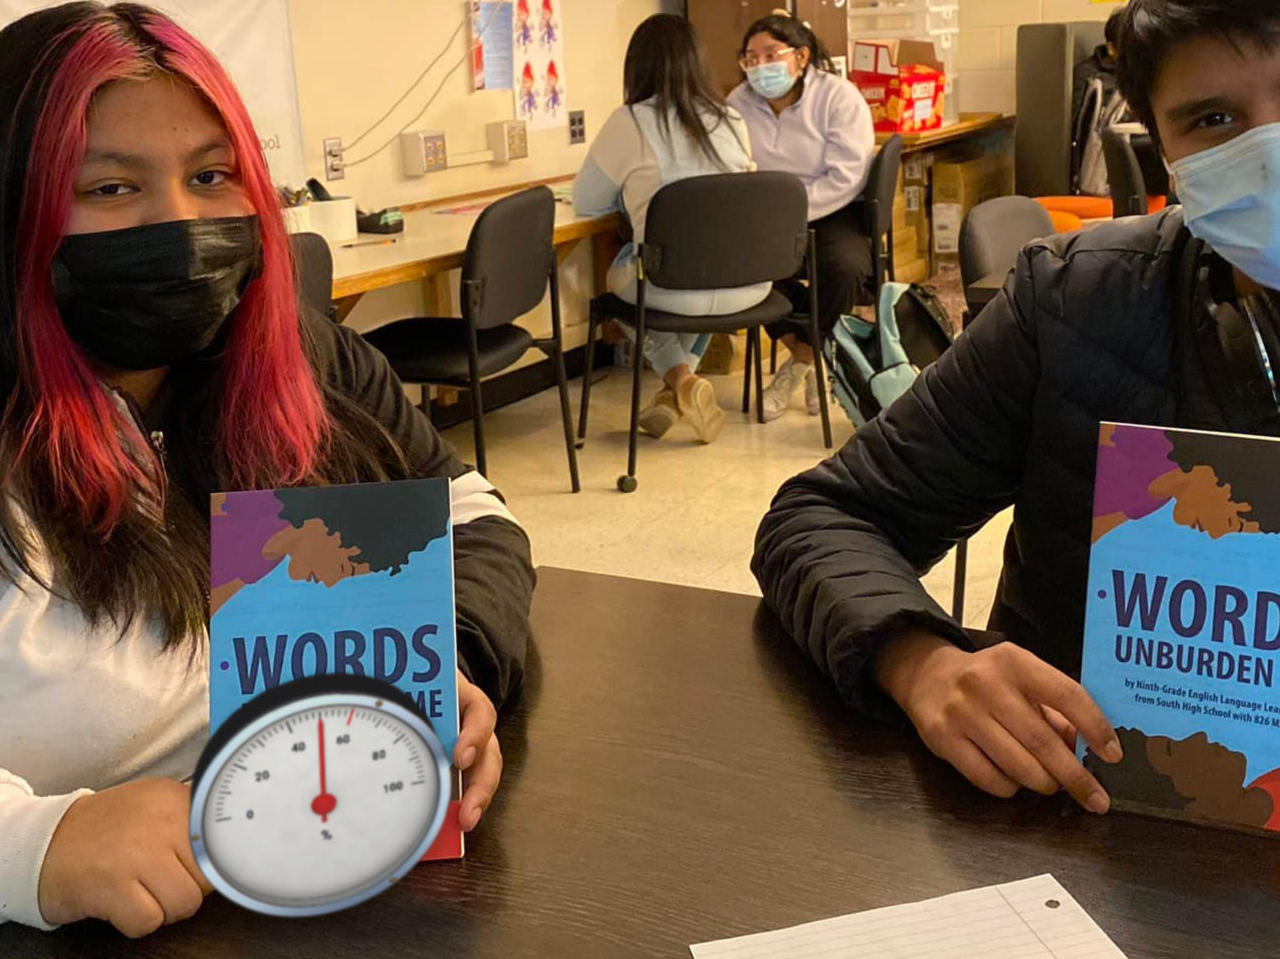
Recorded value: 50; %
